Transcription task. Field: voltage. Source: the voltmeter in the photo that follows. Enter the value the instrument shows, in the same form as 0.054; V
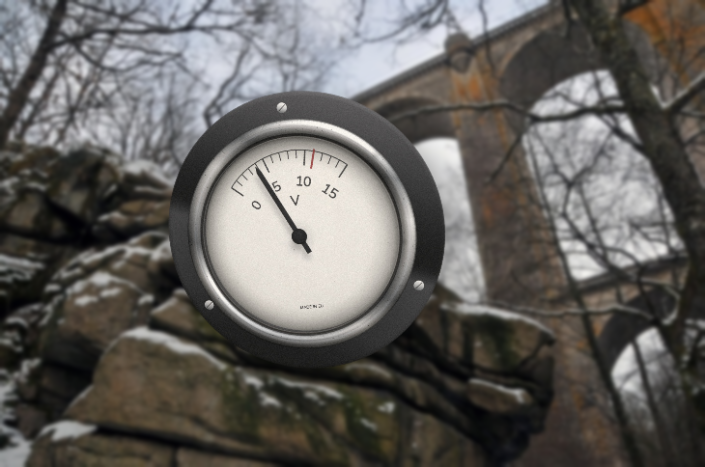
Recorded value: 4; V
